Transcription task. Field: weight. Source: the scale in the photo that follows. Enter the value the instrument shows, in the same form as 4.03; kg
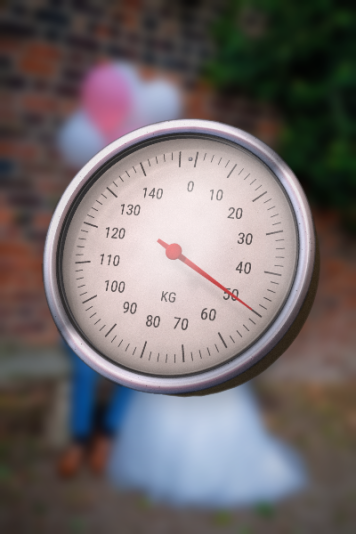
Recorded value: 50; kg
